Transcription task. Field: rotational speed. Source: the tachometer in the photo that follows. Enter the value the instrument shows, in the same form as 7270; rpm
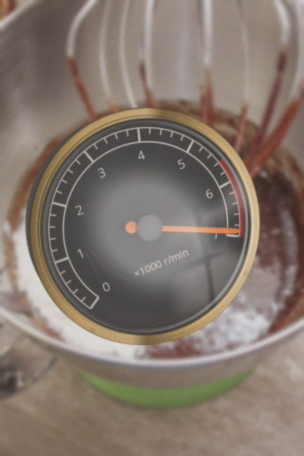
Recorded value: 6900; rpm
